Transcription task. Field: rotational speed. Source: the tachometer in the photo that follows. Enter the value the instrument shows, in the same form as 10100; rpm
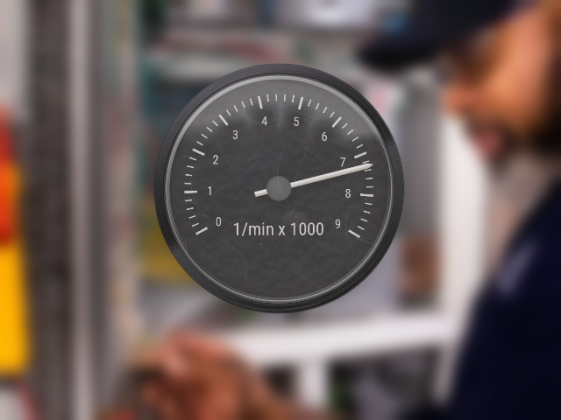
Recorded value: 7300; rpm
